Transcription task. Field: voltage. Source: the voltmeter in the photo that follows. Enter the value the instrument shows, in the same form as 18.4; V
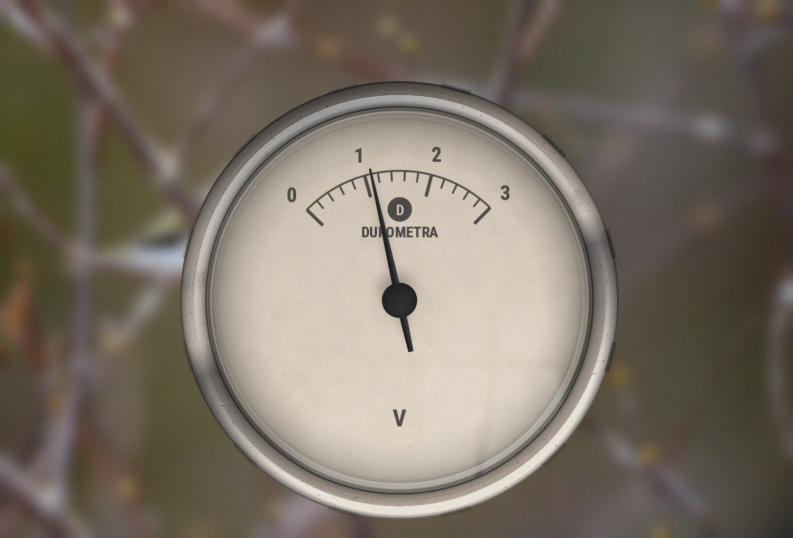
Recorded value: 1.1; V
